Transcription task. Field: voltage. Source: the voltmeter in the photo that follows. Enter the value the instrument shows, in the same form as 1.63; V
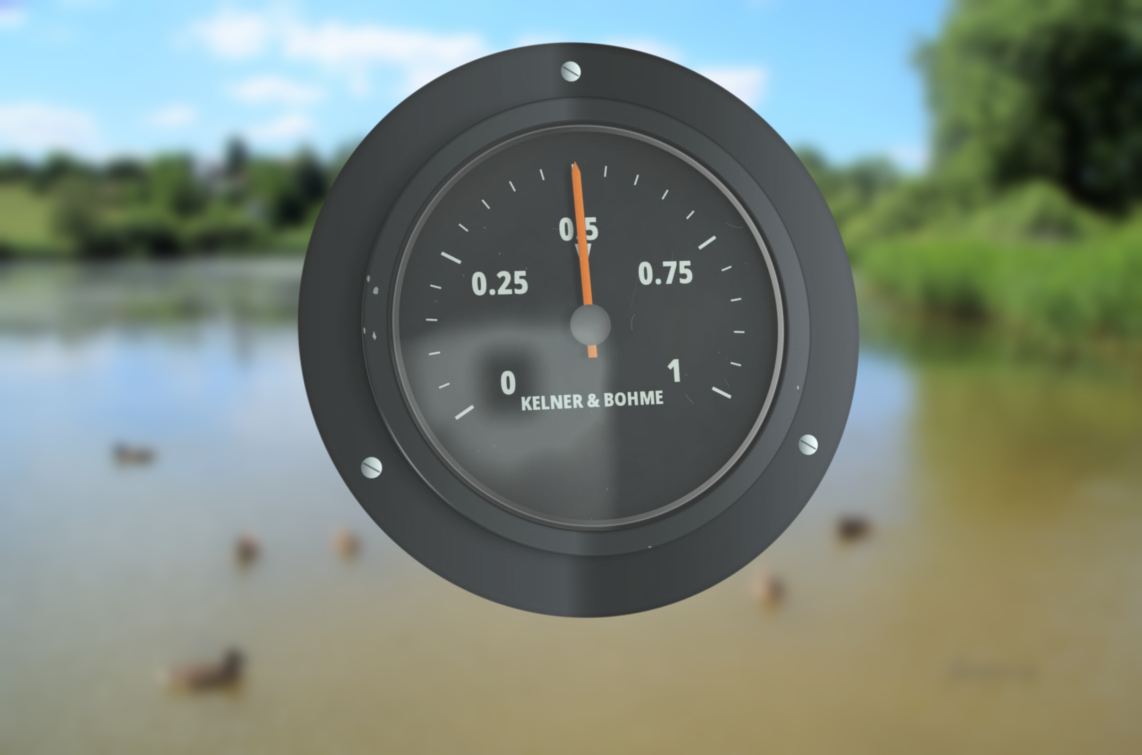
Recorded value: 0.5; V
